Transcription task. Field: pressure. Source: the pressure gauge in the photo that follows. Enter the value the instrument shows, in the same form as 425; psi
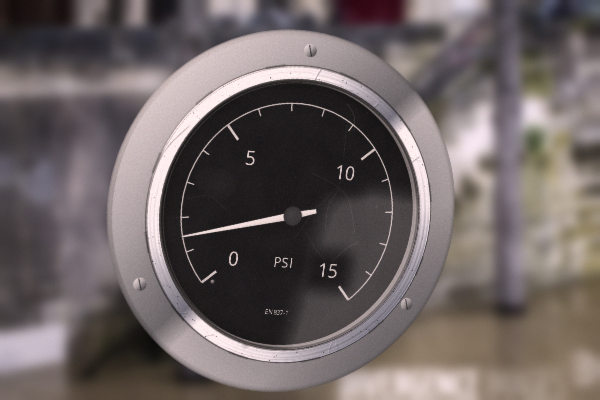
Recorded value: 1.5; psi
